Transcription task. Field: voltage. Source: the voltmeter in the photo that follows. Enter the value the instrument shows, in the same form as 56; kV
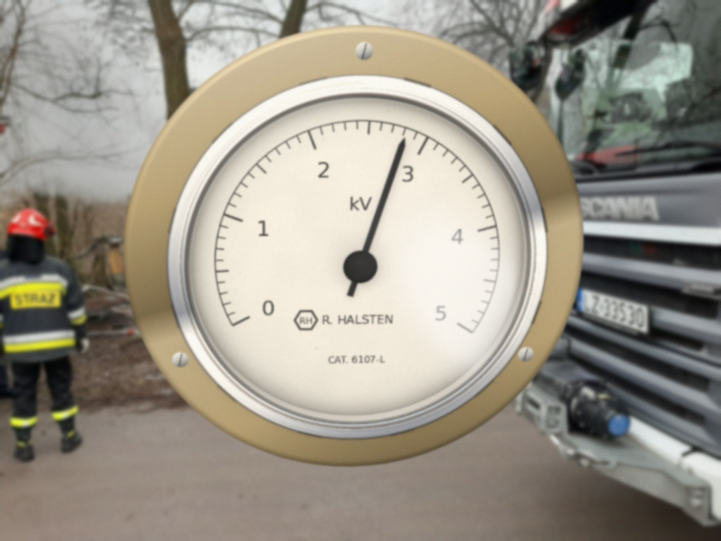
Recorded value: 2.8; kV
